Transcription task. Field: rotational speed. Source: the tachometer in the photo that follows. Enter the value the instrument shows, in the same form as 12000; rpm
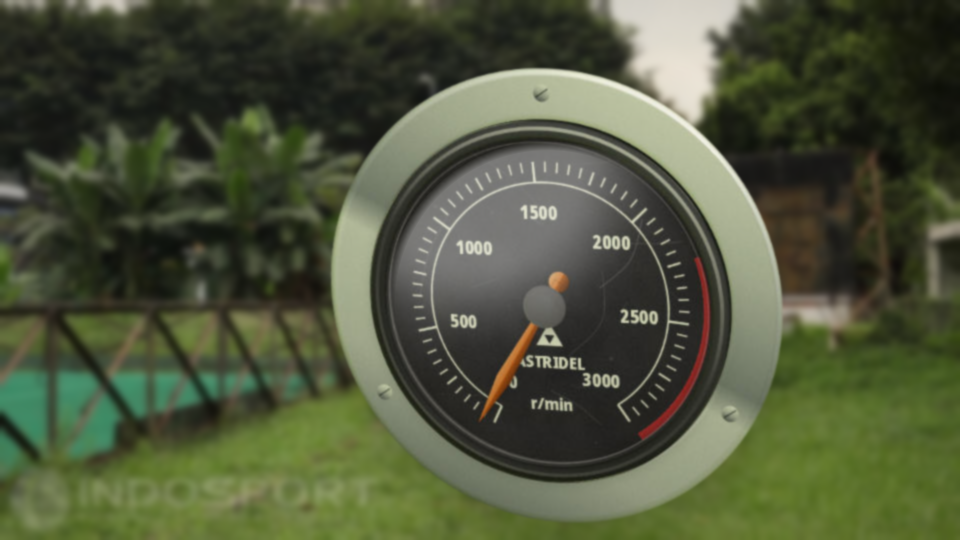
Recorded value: 50; rpm
